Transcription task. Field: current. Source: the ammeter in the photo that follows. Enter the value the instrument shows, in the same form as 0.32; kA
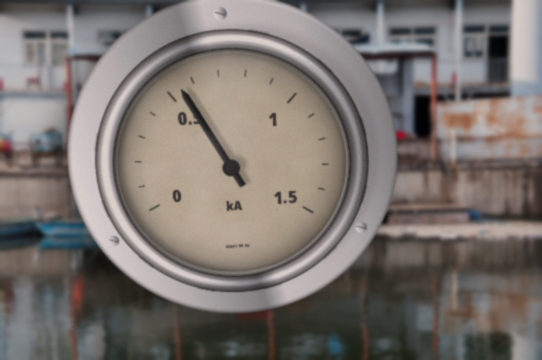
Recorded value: 0.55; kA
